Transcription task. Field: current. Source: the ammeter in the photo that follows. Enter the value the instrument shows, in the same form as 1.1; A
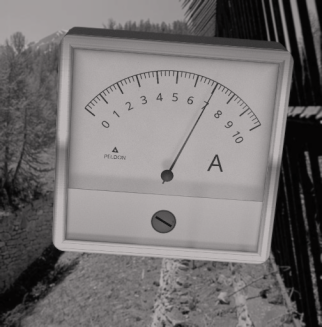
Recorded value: 7; A
